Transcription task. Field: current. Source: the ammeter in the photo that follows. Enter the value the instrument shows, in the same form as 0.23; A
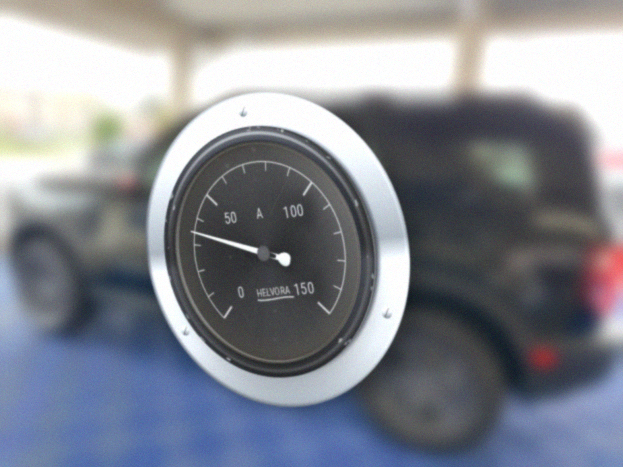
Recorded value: 35; A
